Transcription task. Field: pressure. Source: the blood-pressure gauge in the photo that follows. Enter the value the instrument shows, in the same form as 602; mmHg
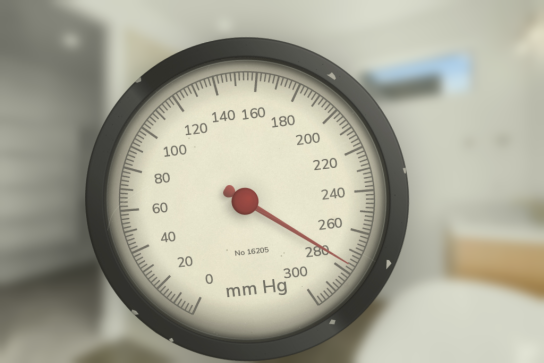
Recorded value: 276; mmHg
